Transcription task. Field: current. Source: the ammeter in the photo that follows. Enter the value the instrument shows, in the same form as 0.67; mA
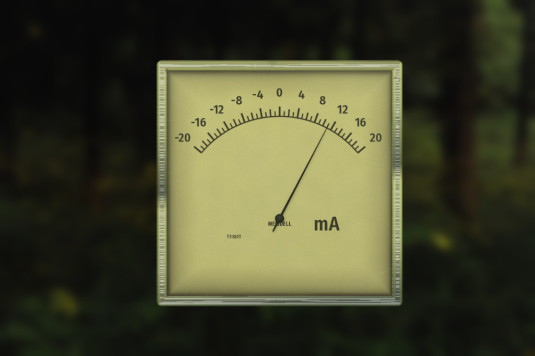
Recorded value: 11; mA
